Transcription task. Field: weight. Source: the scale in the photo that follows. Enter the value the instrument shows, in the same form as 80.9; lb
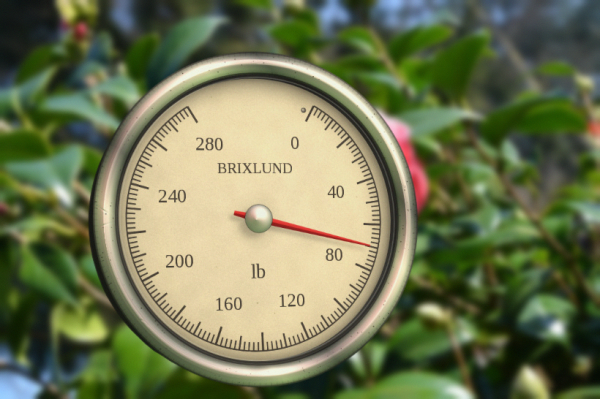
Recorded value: 70; lb
